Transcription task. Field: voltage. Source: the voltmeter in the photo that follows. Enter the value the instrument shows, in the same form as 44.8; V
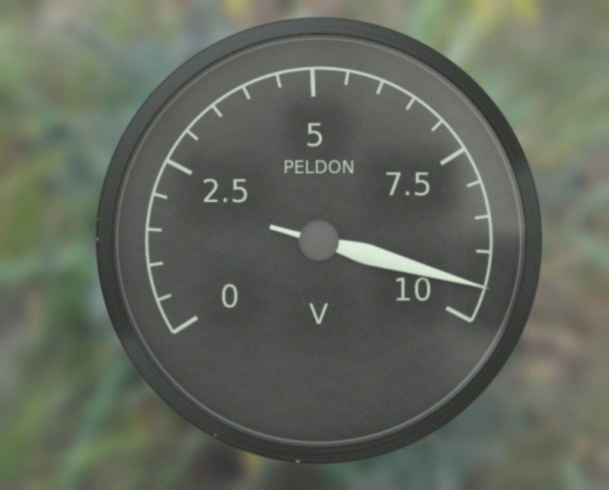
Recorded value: 9.5; V
